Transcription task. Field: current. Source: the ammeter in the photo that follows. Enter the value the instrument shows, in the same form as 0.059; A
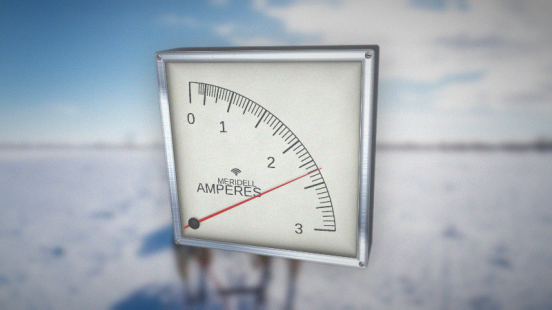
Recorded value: 2.35; A
